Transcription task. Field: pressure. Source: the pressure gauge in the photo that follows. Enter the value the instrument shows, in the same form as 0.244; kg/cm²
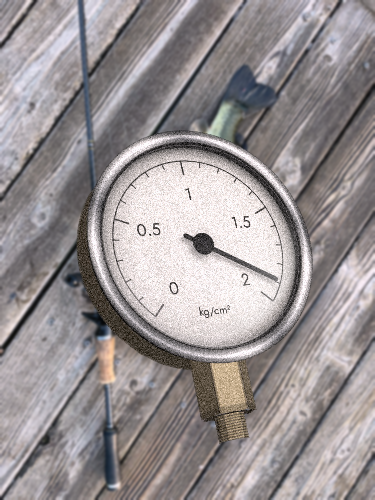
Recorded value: 1.9; kg/cm²
